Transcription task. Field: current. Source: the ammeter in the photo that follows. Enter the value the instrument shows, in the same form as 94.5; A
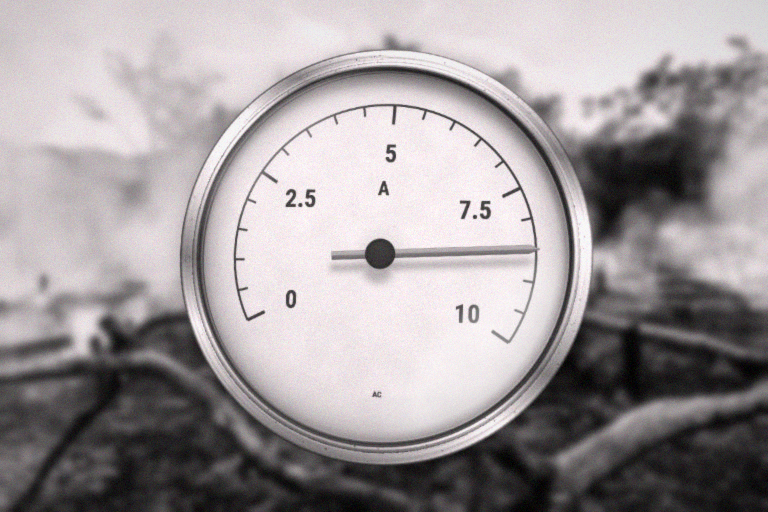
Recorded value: 8.5; A
